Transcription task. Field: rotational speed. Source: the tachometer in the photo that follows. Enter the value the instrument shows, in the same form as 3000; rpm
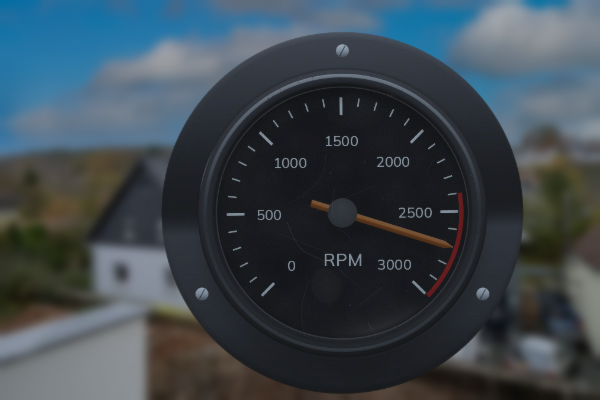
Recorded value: 2700; rpm
